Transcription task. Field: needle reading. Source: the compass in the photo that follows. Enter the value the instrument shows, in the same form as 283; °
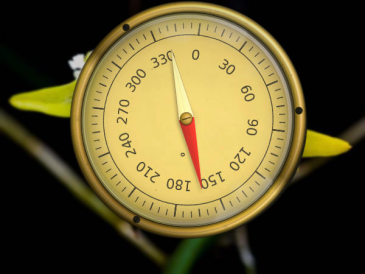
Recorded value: 160; °
